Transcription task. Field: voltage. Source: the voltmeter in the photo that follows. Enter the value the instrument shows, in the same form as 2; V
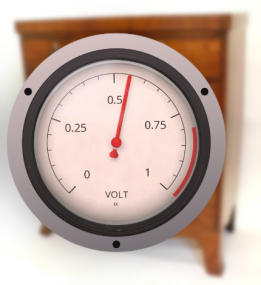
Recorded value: 0.55; V
